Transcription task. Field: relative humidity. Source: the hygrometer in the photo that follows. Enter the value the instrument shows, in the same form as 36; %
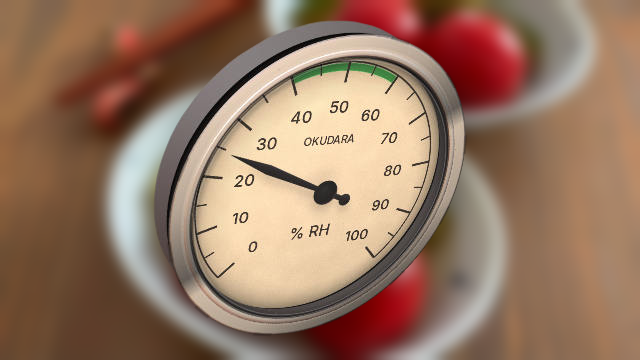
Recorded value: 25; %
